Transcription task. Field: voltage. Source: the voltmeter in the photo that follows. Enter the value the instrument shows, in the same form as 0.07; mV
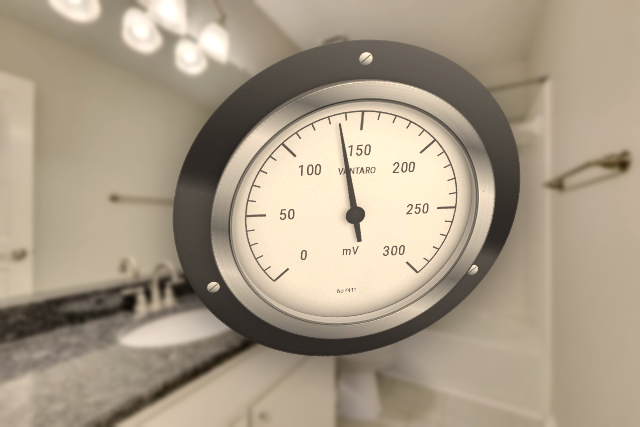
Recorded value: 135; mV
